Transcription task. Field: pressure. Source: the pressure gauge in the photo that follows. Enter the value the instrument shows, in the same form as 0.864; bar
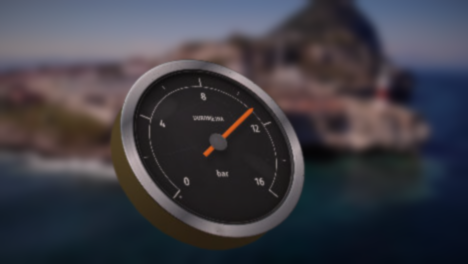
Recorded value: 11; bar
